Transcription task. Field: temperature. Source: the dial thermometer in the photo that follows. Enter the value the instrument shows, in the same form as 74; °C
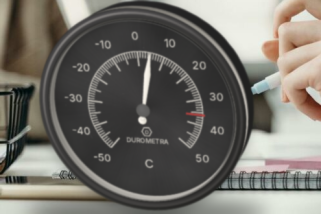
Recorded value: 5; °C
